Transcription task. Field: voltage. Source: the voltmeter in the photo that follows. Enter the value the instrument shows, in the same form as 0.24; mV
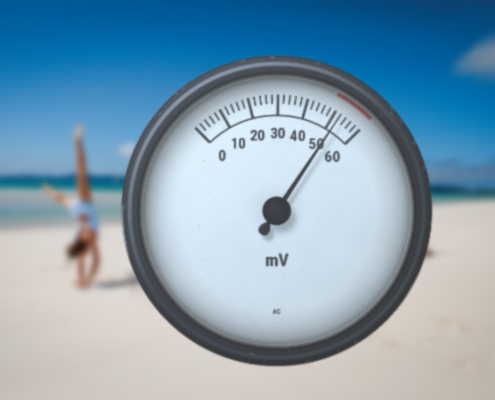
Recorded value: 52; mV
